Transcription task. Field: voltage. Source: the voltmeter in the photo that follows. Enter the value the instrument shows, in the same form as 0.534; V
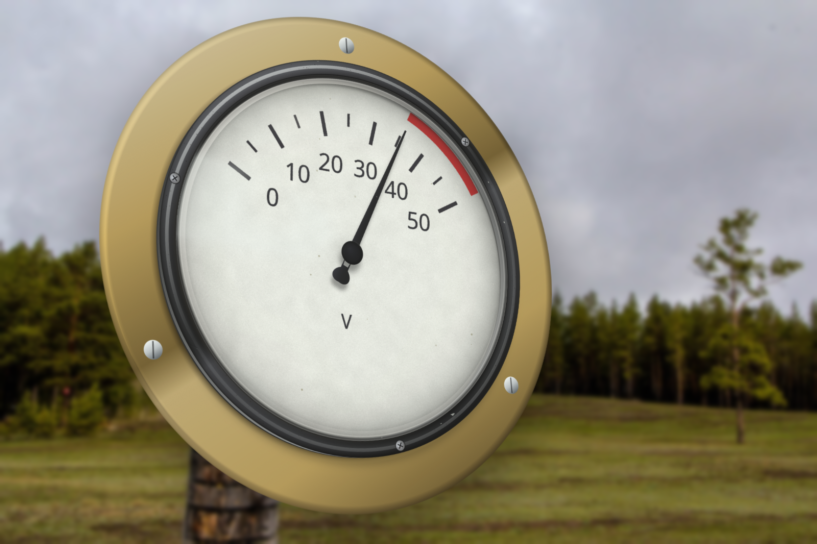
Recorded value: 35; V
